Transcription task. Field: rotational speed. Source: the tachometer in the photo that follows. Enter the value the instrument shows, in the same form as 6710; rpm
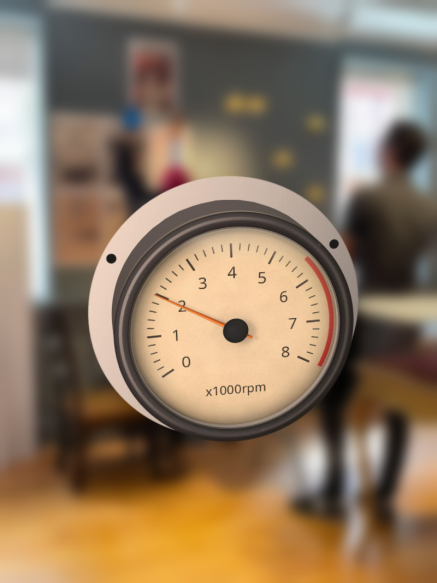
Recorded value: 2000; rpm
